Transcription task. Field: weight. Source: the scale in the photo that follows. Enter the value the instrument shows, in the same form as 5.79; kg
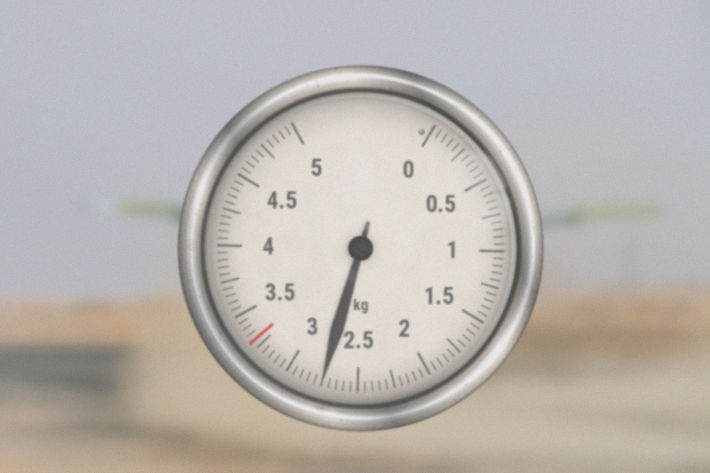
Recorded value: 2.75; kg
